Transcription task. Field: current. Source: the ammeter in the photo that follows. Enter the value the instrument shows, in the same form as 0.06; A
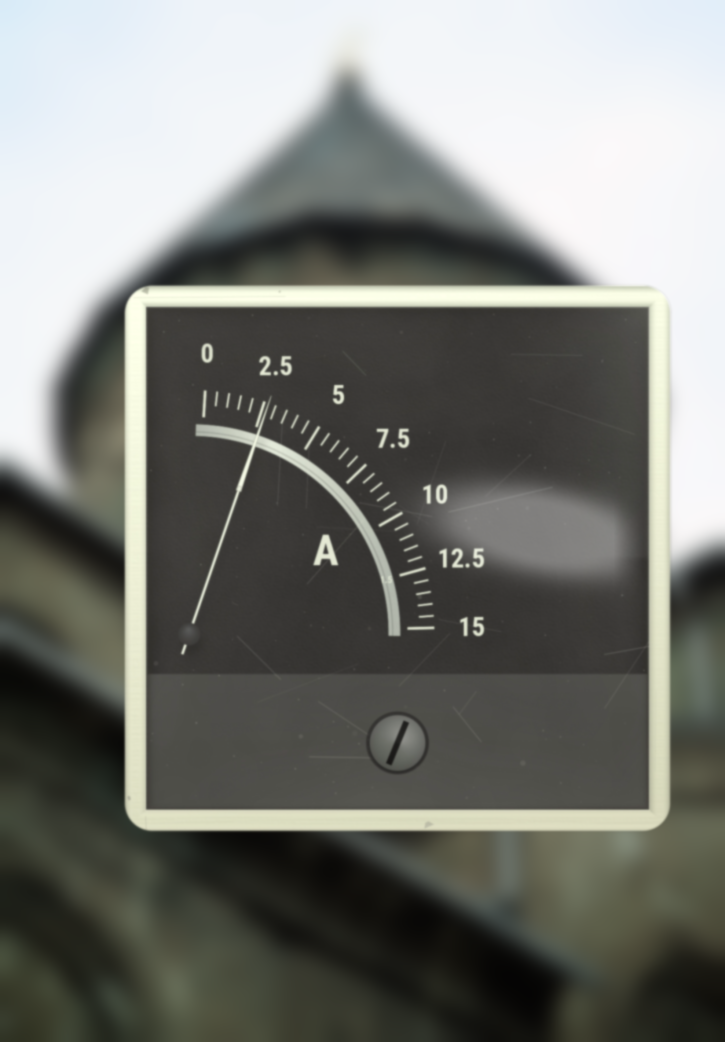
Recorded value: 2.75; A
